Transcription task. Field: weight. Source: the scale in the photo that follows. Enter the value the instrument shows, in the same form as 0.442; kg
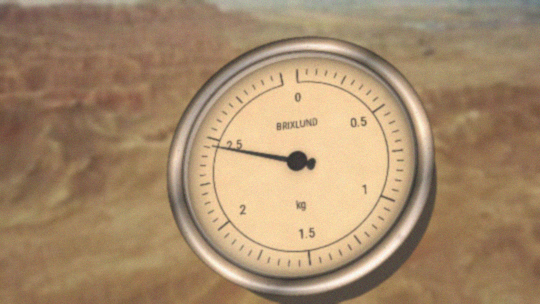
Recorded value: 2.45; kg
